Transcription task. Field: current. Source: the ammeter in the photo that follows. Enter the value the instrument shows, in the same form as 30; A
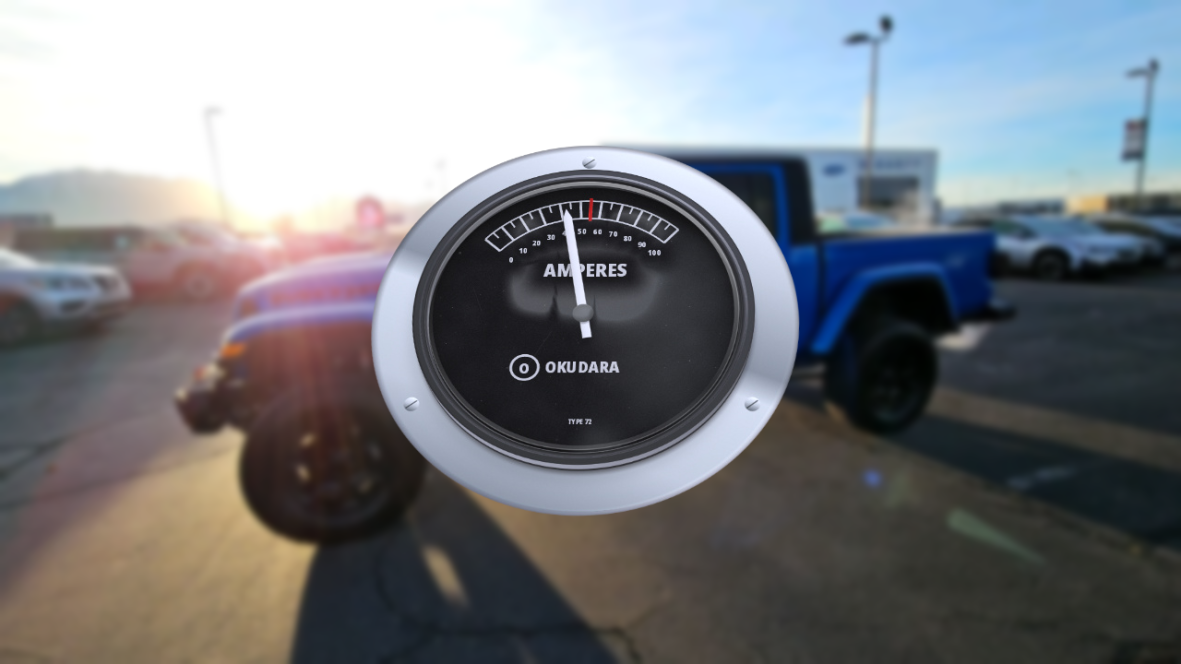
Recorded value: 42.5; A
